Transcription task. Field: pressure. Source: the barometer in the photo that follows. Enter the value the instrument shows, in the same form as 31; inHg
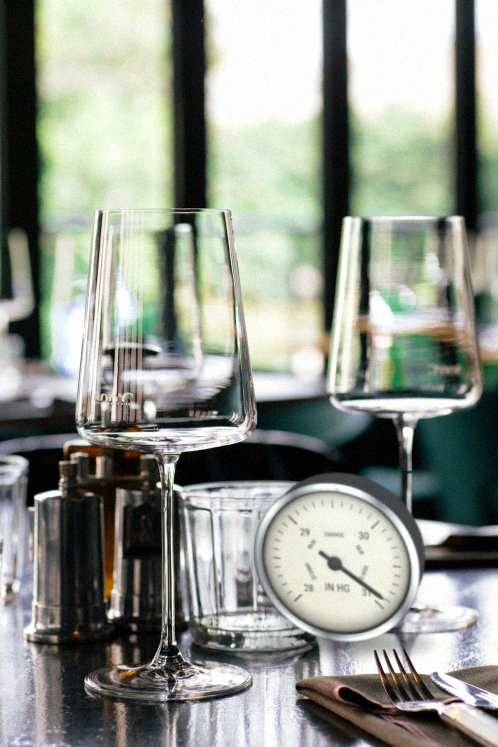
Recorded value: 30.9; inHg
